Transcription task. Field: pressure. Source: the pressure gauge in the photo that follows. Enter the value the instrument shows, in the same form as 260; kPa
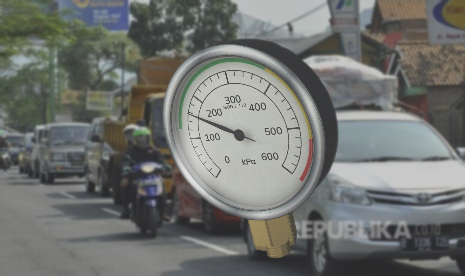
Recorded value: 160; kPa
